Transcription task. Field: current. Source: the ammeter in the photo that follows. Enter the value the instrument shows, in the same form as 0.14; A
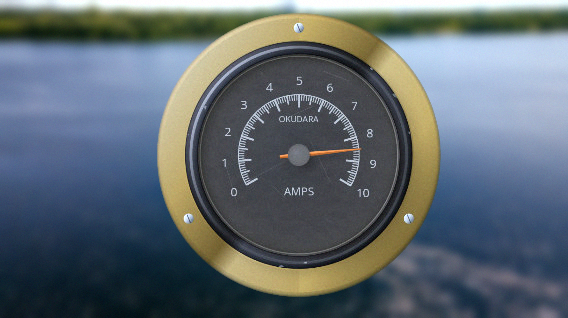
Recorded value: 8.5; A
